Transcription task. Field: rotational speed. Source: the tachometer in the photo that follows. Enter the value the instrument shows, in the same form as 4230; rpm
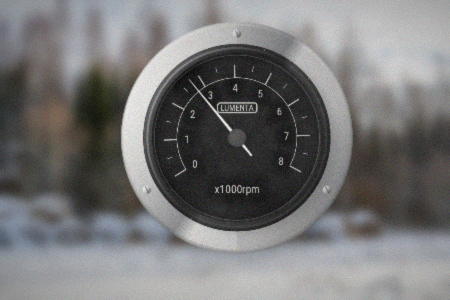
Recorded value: 2750; rpm
